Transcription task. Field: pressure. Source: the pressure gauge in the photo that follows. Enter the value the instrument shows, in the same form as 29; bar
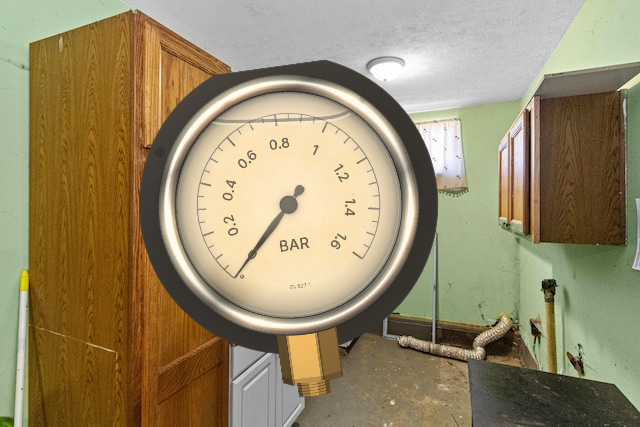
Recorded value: 0; bar
